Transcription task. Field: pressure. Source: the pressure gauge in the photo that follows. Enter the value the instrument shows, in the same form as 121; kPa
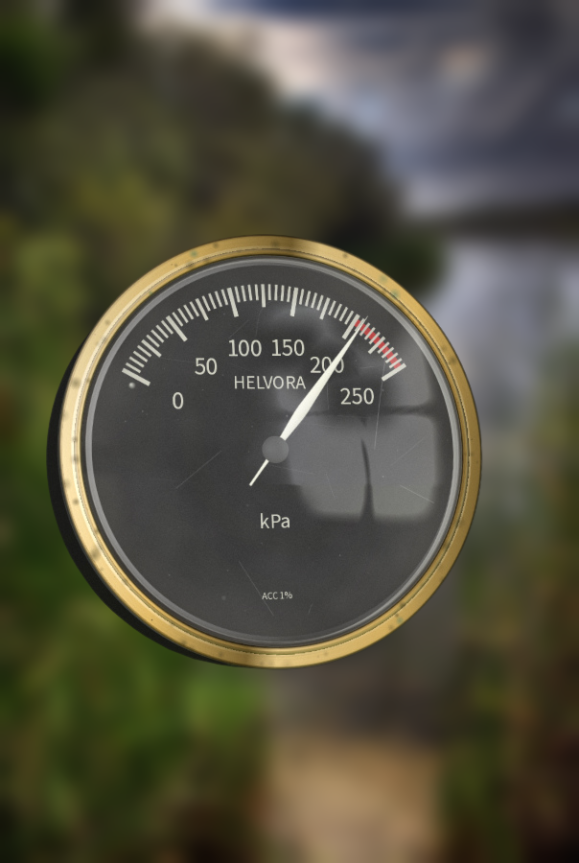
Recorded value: 205; kPa
